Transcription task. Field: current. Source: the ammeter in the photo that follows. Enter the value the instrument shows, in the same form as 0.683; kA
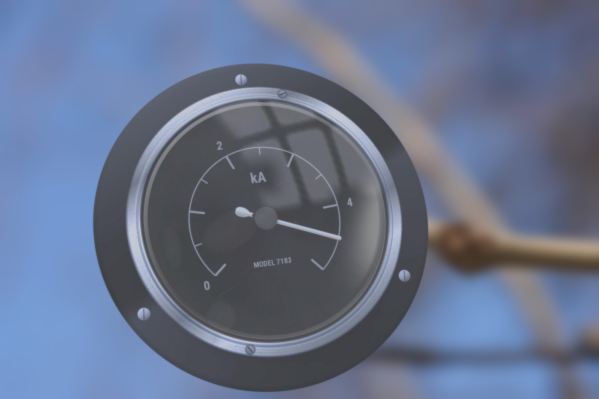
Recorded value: 4.5; kA
